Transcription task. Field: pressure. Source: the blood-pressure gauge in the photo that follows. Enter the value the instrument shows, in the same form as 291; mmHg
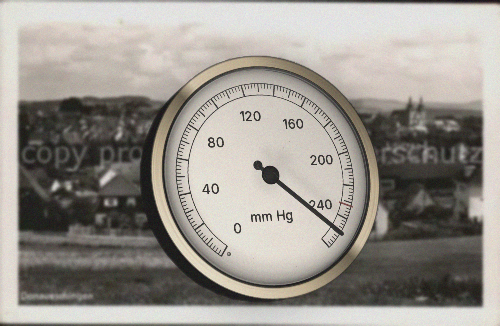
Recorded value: 250; mmHg
